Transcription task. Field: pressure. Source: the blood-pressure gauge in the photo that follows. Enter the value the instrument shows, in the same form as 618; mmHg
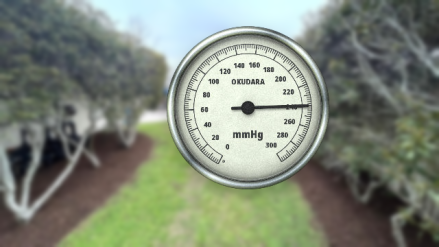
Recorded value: 240; mmHg
